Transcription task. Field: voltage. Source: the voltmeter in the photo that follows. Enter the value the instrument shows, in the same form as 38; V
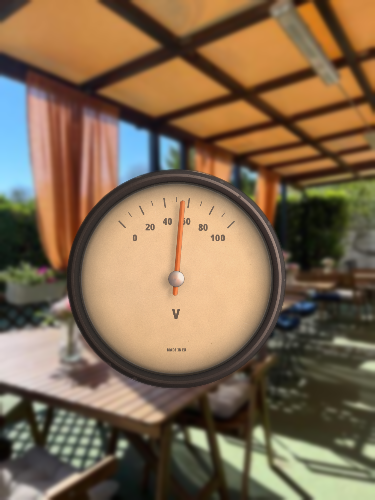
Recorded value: 55; V
